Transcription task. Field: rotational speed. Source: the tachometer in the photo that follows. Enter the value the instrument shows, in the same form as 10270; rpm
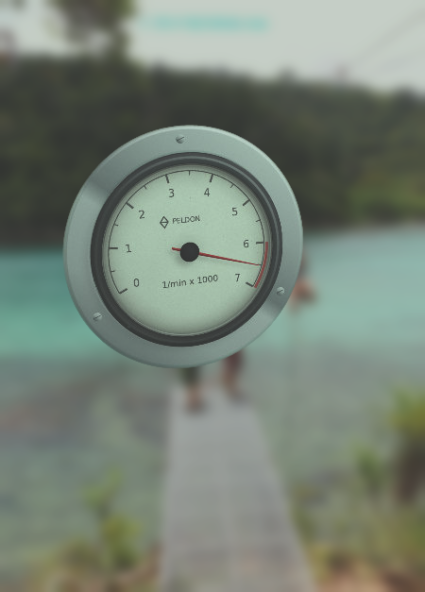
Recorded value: 6500; rpm
